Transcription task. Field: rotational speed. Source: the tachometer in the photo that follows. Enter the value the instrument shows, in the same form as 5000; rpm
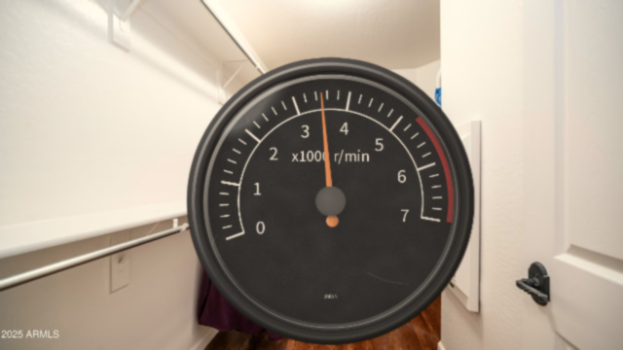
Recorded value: 3500; rpm
